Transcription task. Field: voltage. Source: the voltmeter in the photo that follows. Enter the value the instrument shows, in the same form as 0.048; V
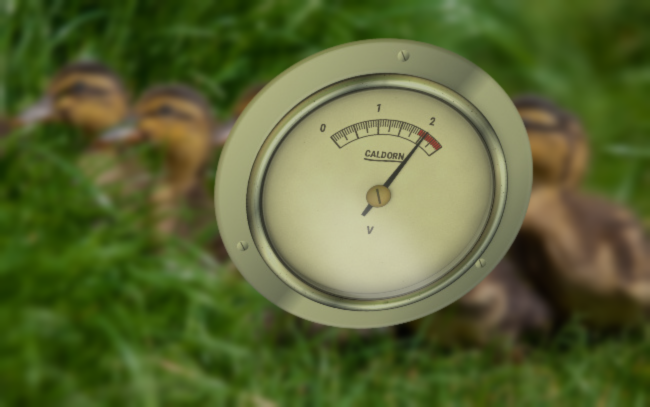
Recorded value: 2; V
